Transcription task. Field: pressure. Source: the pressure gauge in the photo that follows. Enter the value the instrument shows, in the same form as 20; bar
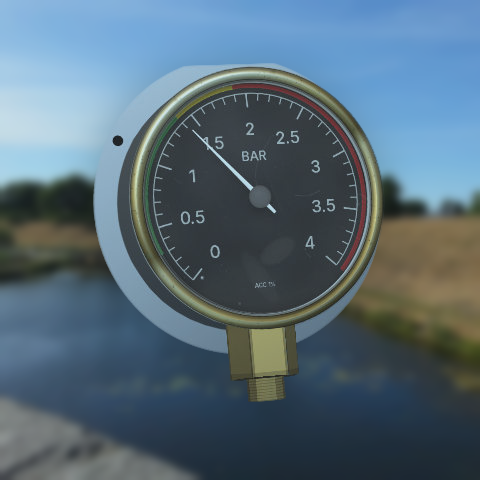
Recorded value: 1.4; bar
